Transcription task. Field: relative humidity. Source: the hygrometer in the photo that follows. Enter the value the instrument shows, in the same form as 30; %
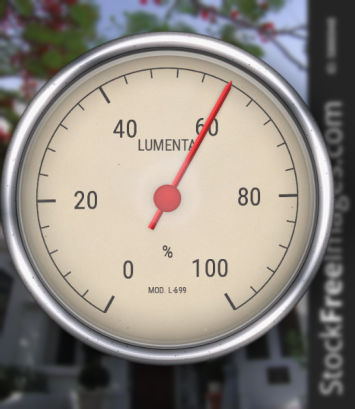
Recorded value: 60; %
